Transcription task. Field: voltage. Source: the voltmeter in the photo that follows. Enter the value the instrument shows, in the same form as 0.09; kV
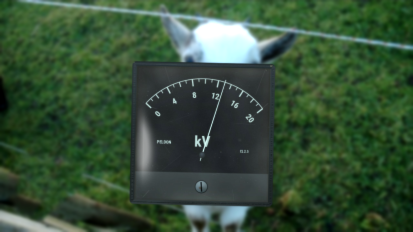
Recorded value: 13; kV
